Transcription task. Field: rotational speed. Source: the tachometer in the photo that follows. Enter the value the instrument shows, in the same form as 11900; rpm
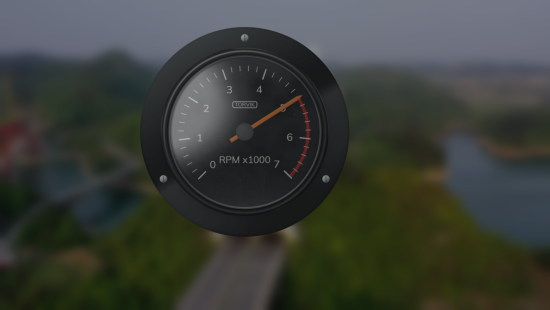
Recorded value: 5000; rpm
